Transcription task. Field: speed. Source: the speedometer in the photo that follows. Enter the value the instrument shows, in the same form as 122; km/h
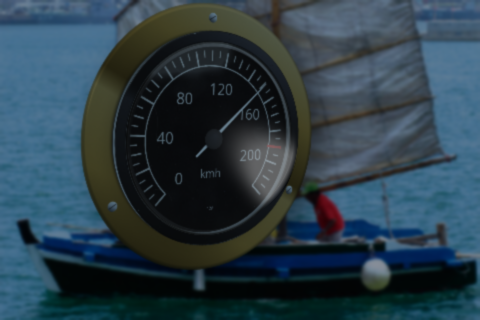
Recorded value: 150; km/h
